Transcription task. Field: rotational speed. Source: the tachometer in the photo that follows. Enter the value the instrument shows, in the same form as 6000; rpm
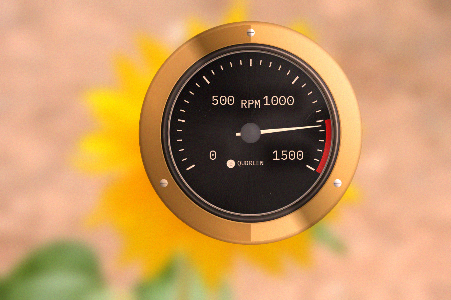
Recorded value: 1275; rpm
